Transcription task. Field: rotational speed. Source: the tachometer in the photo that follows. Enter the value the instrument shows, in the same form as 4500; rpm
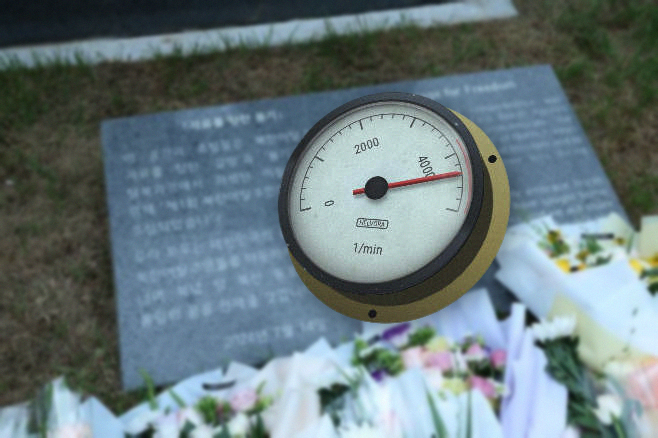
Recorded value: 4400; rpm
